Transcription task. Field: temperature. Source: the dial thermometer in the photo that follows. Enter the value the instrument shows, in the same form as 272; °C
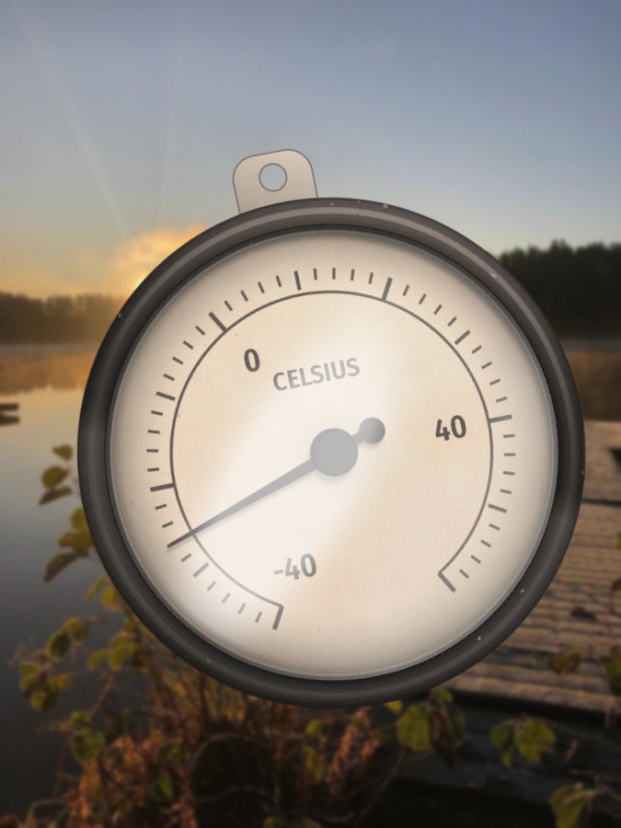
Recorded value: -26; °C
